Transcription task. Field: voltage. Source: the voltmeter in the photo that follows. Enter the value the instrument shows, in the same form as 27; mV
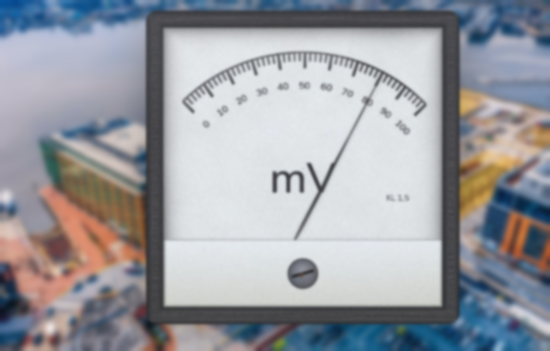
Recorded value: 80; mV
